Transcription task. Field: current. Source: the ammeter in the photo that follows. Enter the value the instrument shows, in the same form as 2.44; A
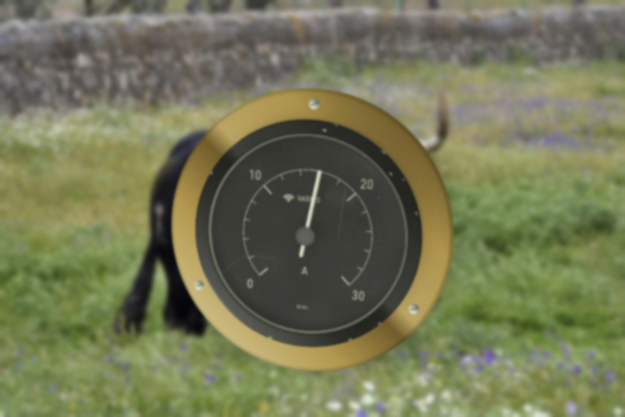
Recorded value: 16; A
